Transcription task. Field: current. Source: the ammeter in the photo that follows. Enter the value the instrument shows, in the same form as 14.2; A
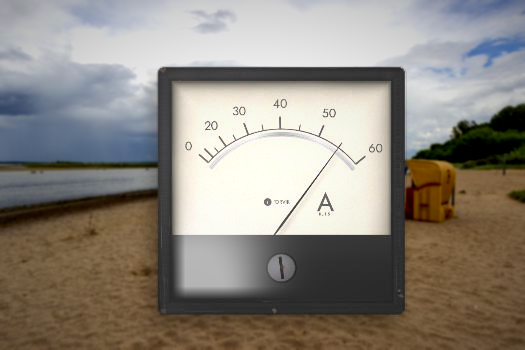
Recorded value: 55; A
